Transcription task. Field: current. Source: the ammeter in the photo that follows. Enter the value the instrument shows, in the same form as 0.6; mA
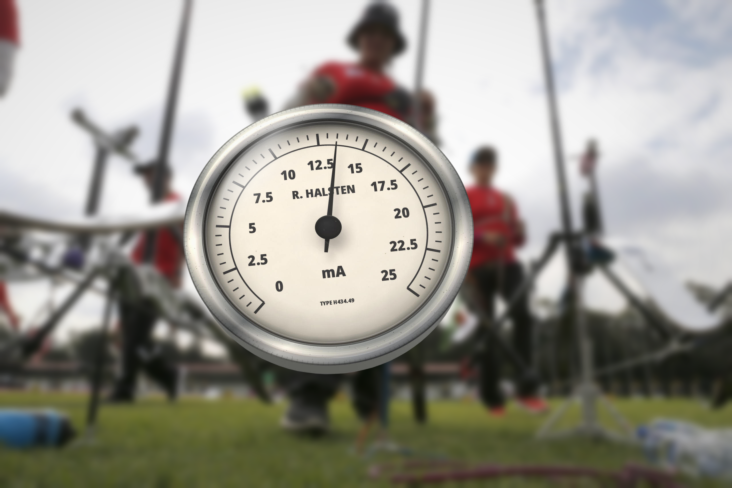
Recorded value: 13.5; mA
